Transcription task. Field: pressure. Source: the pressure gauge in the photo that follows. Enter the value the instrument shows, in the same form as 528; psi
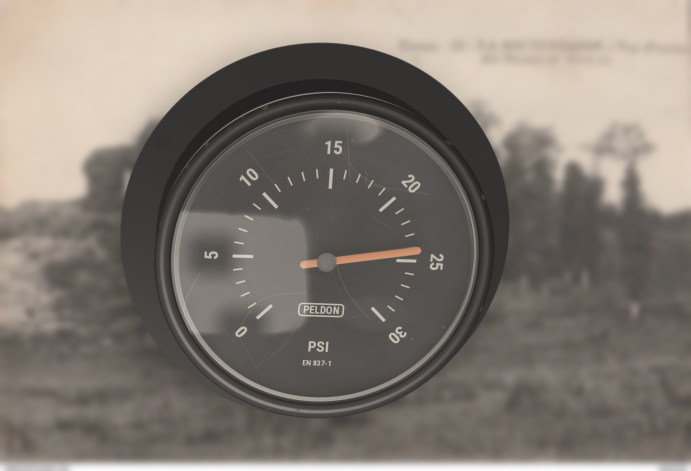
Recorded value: 24; psi
